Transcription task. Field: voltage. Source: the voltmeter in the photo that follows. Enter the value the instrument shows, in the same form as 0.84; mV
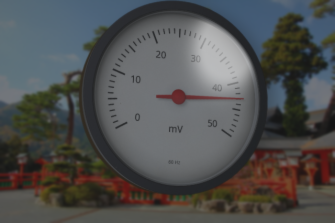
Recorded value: 43; mV
